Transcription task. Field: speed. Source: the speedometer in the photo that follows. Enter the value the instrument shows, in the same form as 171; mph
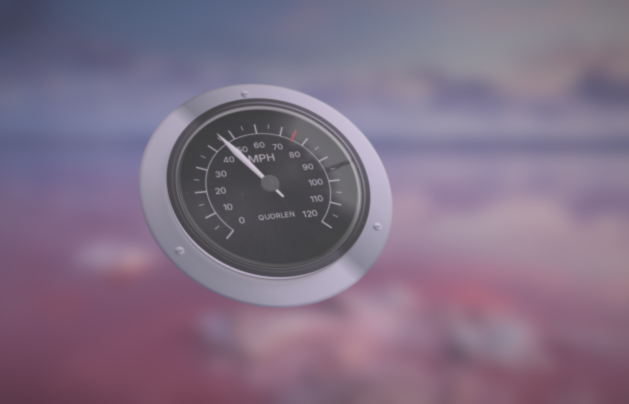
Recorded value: 45; mph
